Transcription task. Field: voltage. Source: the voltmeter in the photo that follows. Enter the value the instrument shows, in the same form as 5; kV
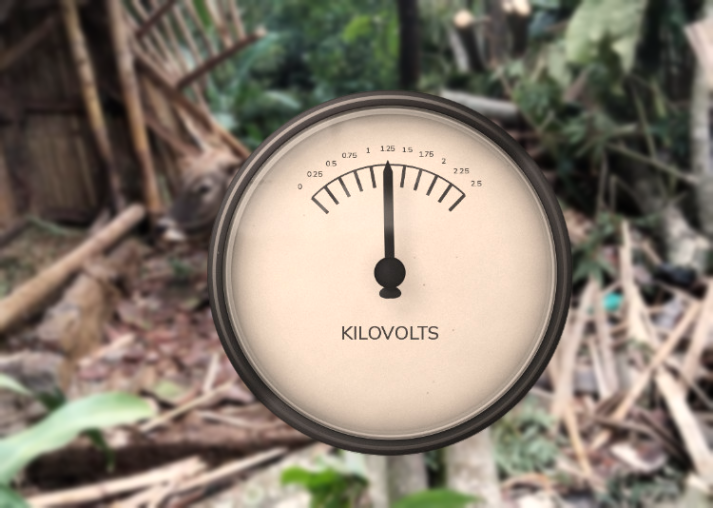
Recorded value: 1.25; kV
